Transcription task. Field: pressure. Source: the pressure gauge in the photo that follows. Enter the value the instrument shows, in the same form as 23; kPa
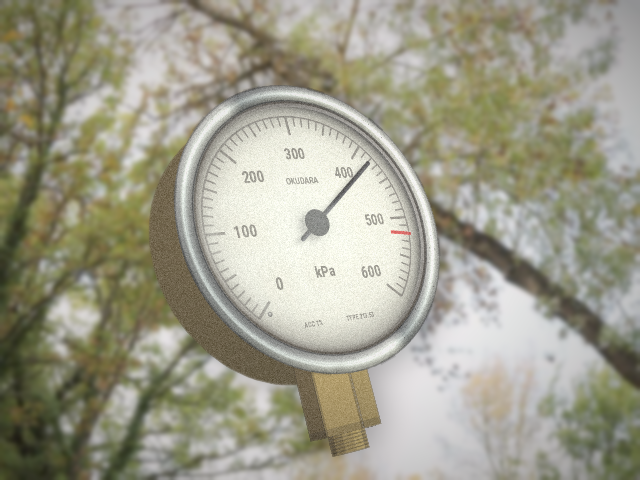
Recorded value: 420; kPa
